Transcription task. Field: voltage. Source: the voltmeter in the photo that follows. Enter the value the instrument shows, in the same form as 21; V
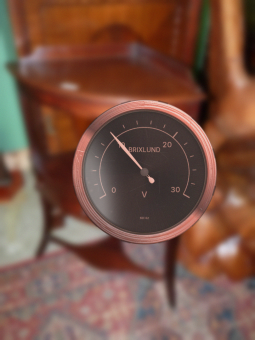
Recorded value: 10; V
